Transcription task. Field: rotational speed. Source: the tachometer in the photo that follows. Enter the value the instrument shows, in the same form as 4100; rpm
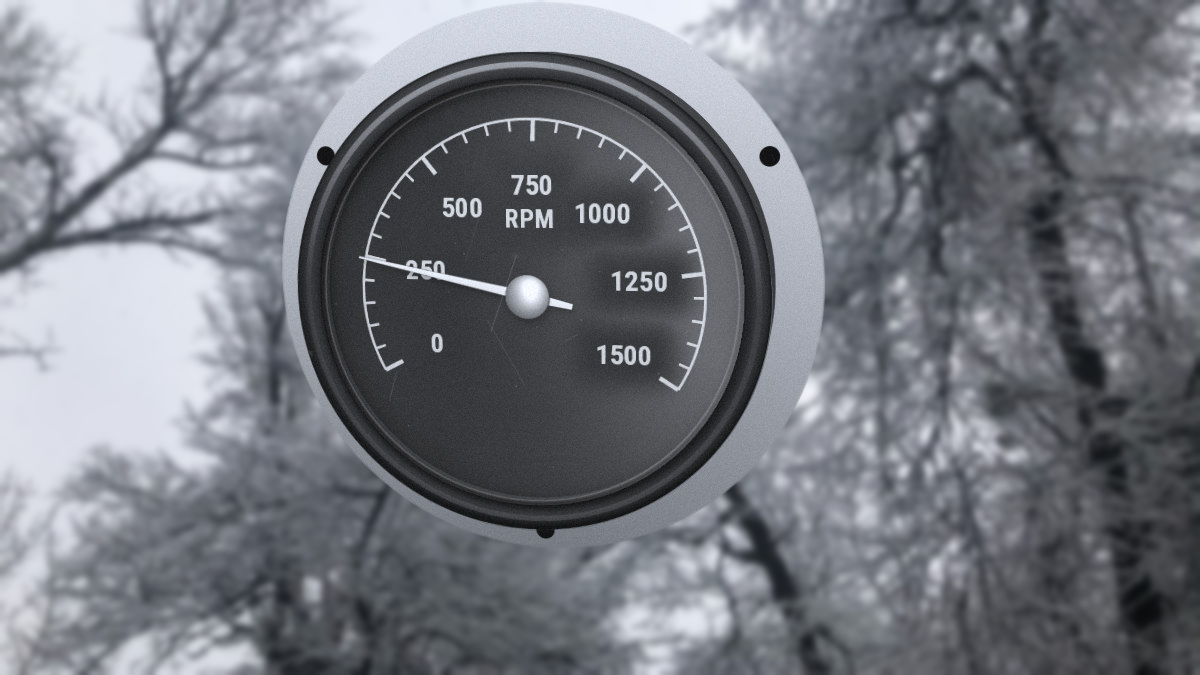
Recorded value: 250; rpm
